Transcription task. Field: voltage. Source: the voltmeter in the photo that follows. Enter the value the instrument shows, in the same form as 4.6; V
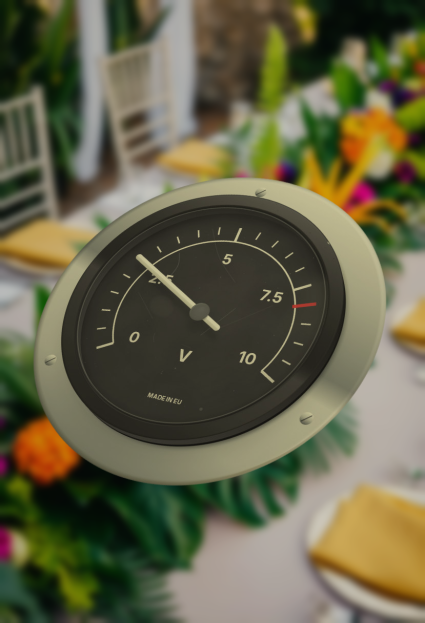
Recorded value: 2.5; V
